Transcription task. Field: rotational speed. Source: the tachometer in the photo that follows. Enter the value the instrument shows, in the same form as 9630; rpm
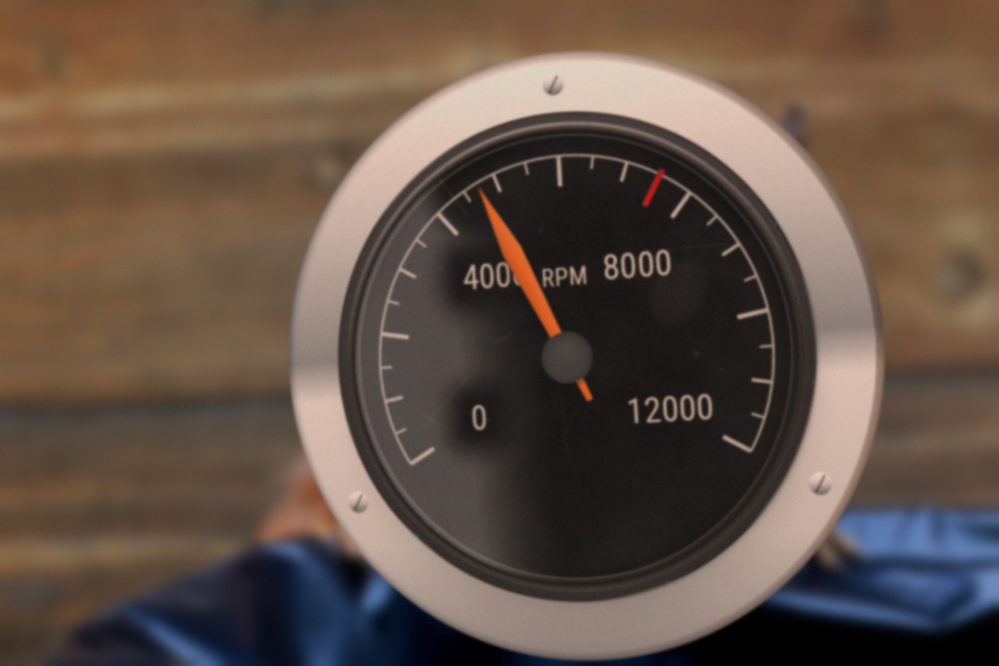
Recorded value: 4750; rpm
